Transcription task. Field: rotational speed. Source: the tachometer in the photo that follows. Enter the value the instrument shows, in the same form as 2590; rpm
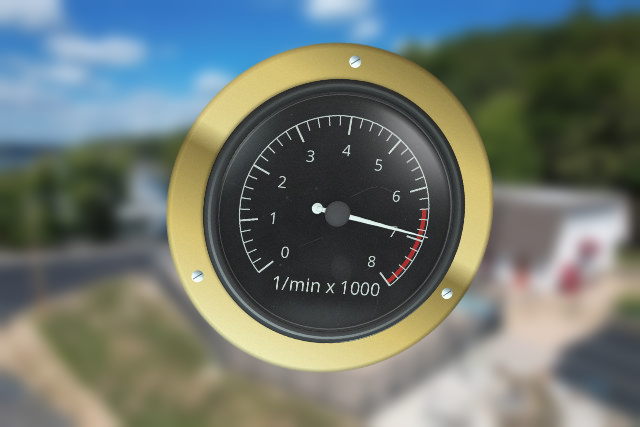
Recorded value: 6900; rpm
